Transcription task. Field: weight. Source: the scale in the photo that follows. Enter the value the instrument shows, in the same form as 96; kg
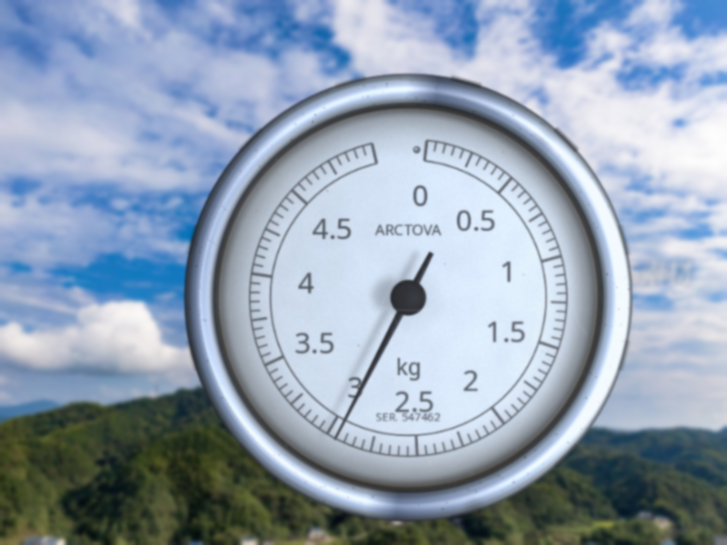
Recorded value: 2.95; kg
